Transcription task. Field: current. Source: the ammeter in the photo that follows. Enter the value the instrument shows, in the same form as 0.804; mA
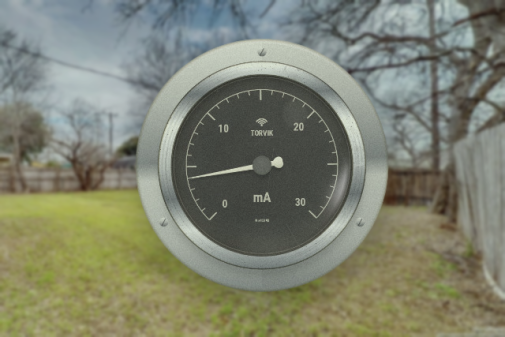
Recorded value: 4; mA
